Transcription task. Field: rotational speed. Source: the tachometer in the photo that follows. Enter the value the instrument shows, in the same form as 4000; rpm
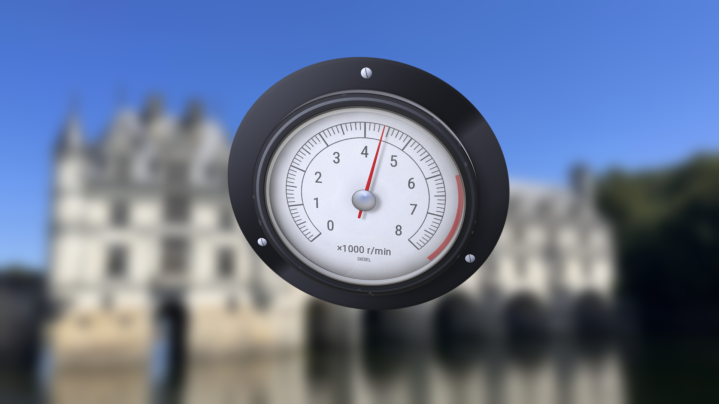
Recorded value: 4400; rpm
